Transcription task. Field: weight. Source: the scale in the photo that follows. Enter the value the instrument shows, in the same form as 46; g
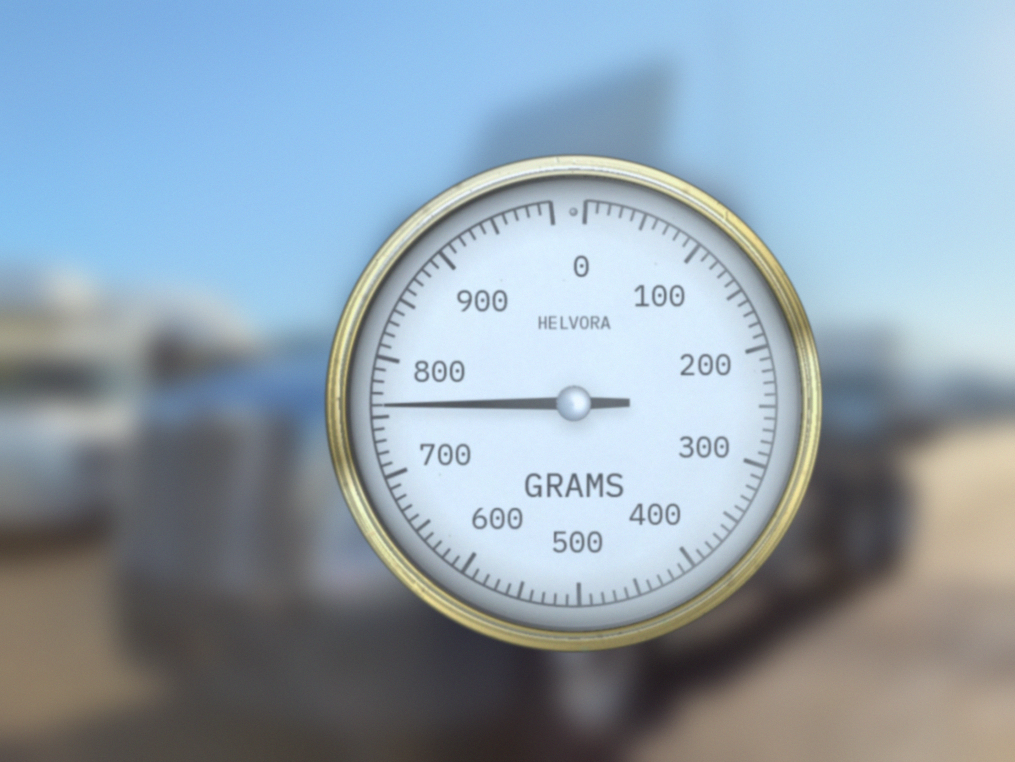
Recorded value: 760; g
